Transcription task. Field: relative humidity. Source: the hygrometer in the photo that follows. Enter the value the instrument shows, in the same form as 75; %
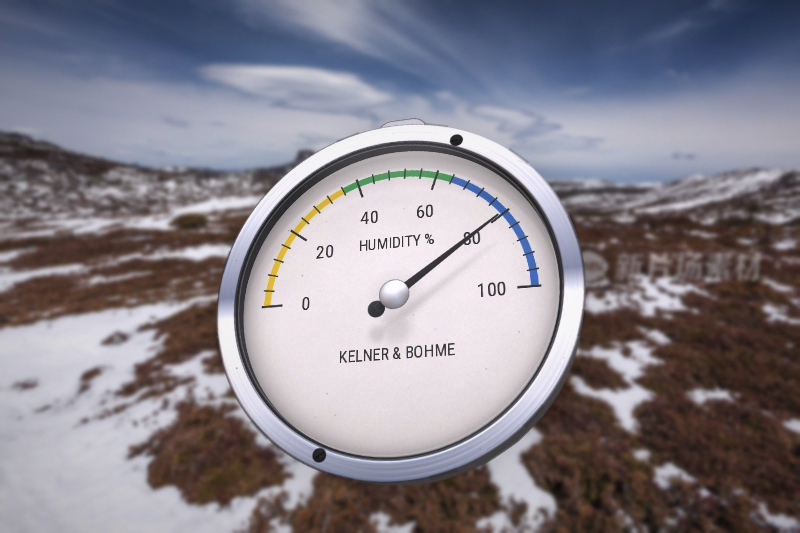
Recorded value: 80; %
